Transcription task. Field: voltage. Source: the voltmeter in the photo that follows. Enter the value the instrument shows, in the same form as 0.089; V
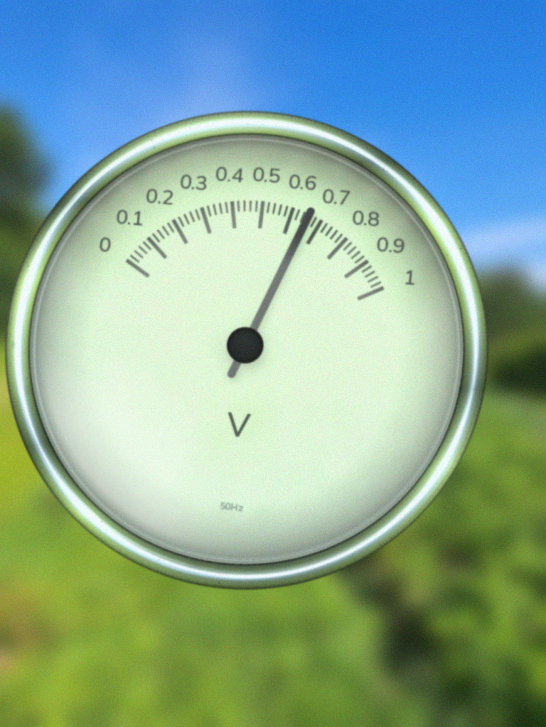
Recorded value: 0.66; V
